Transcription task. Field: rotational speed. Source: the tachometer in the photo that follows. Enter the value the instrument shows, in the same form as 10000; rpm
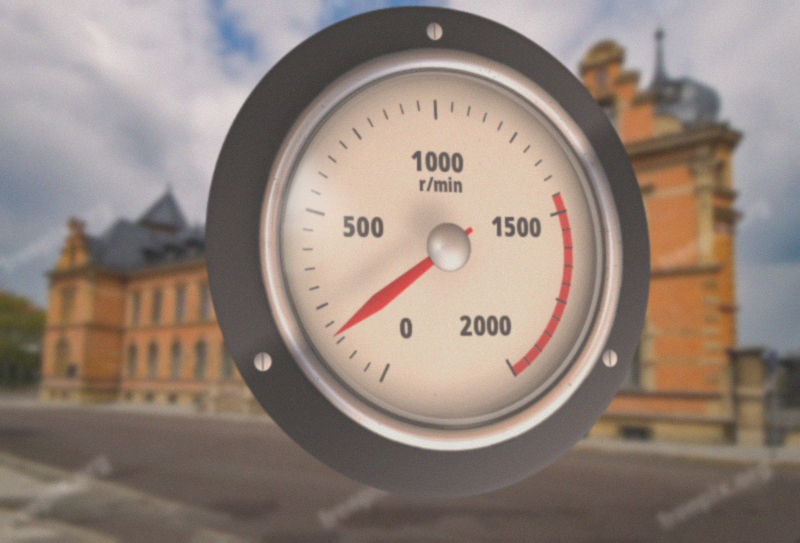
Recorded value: 175; rpm
